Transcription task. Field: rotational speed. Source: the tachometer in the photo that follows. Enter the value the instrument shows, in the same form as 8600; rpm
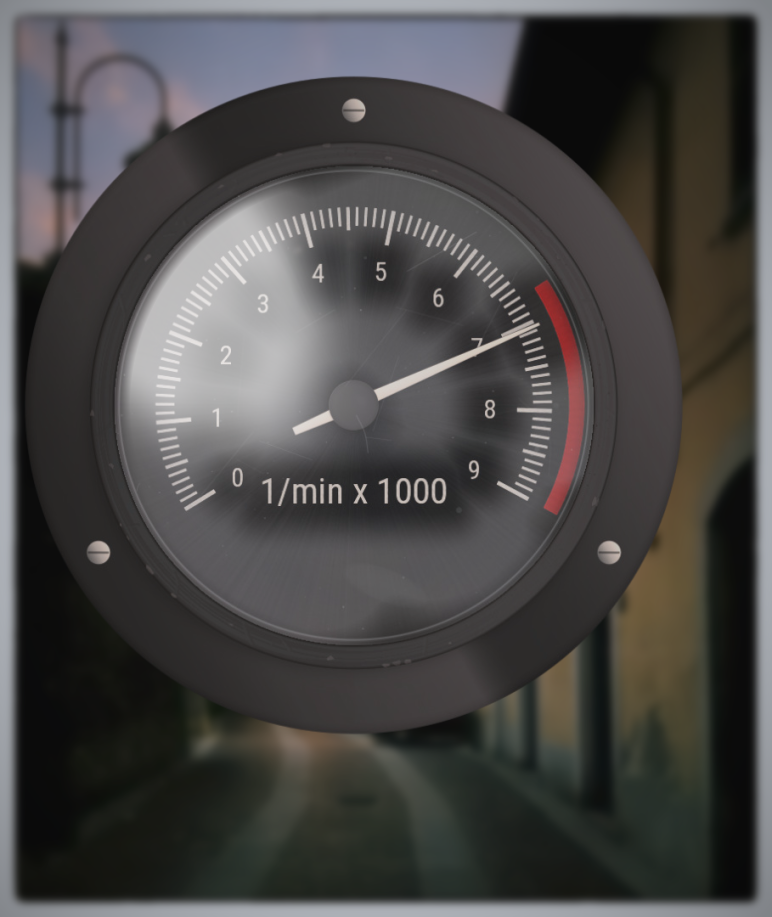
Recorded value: 7050; rpm
